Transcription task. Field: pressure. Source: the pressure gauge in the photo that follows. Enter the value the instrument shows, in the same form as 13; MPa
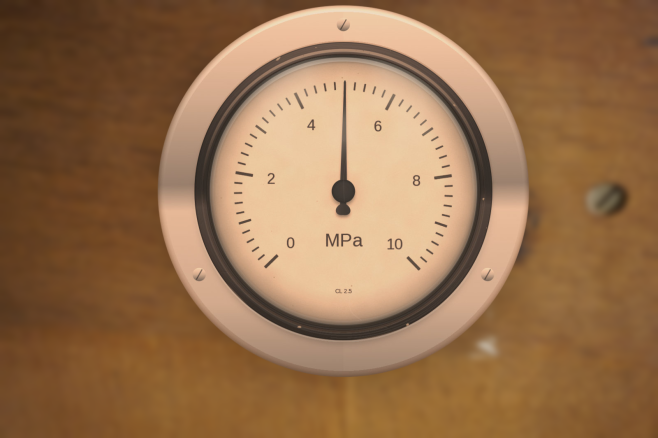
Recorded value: 5; MPa
